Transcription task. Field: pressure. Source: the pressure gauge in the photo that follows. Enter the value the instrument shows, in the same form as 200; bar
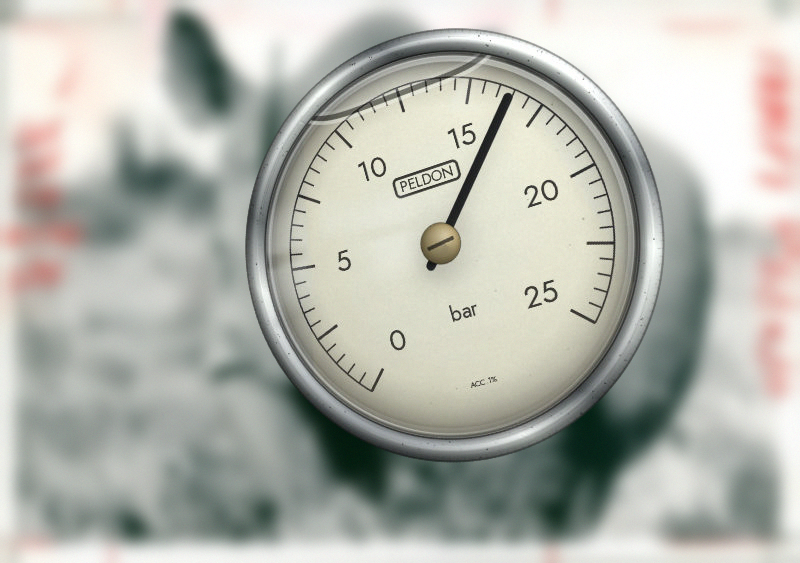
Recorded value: 16.5; bar
